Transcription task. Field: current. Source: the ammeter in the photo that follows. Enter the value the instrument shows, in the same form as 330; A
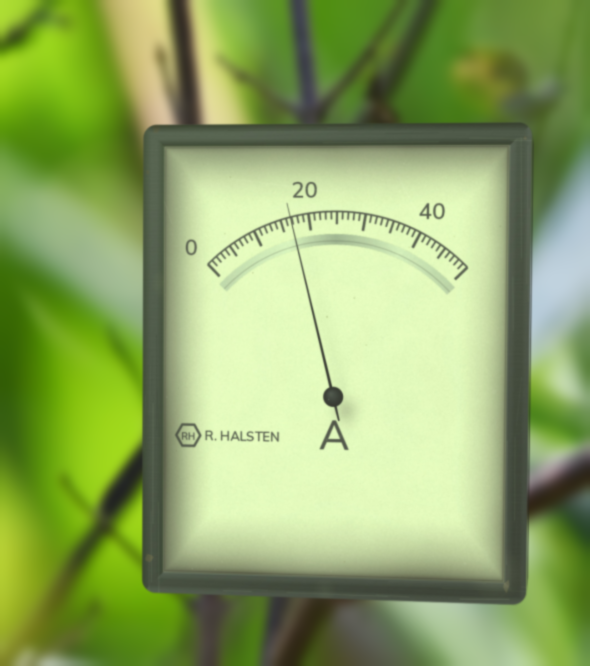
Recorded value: 17; A
